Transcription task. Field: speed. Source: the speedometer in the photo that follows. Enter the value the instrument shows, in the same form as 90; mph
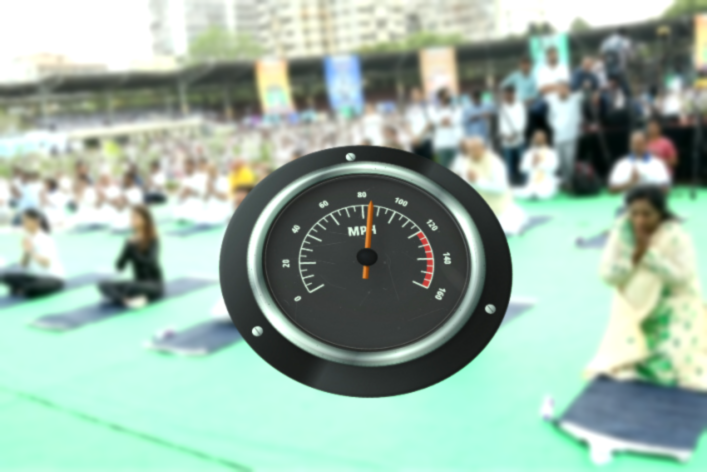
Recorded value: 85; mph
